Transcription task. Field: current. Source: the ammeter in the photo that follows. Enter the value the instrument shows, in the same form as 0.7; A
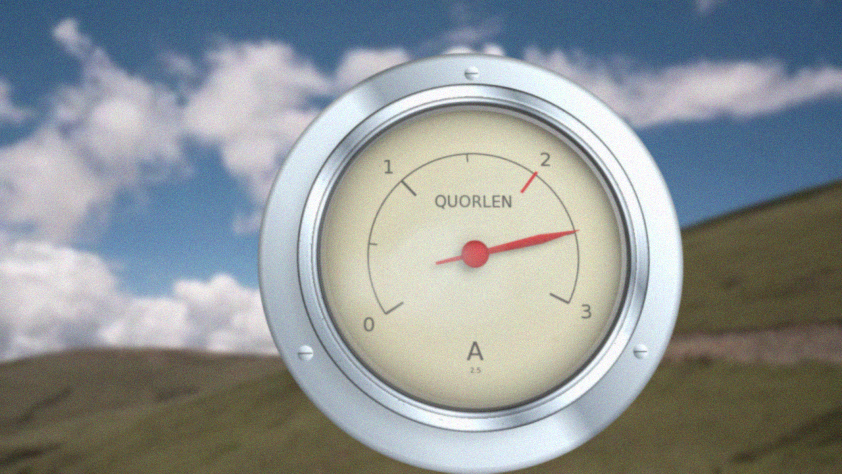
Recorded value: 2.5; A
